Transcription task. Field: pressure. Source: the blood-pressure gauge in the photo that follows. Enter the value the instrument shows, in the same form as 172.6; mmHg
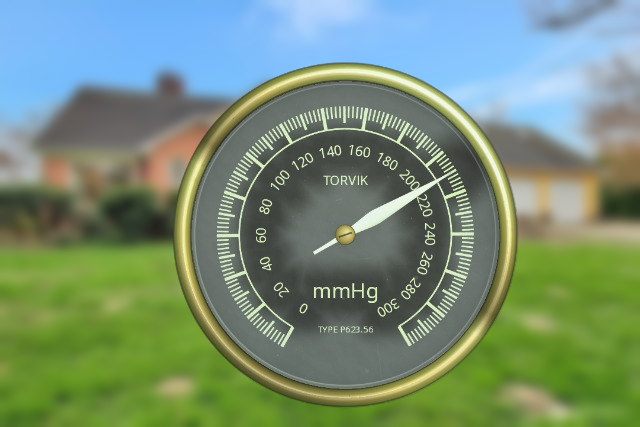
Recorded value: 210; mmHg
